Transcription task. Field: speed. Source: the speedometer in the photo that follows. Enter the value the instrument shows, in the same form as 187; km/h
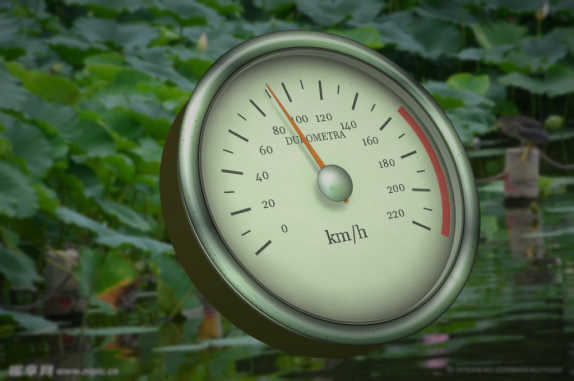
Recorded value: 90; km/h
